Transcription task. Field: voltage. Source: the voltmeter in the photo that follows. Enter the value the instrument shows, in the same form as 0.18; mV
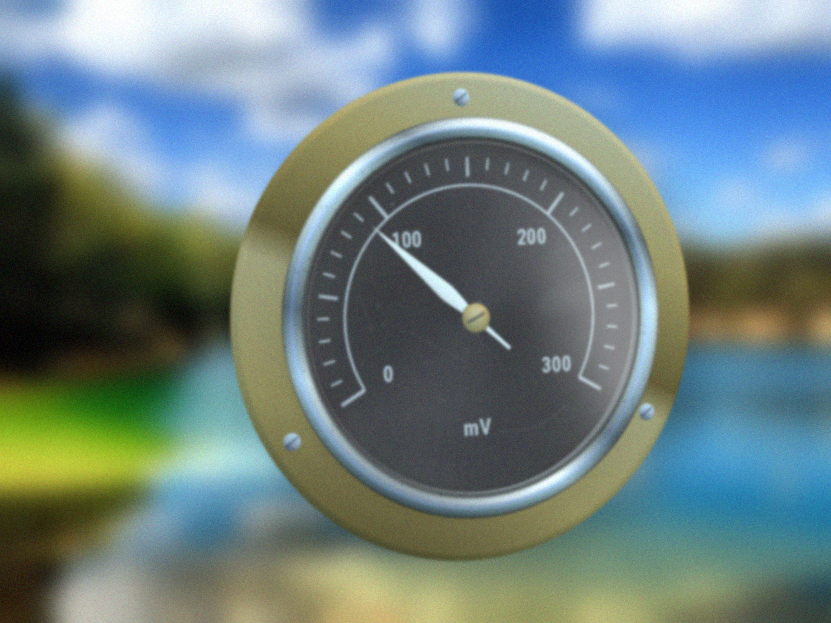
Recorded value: 90; mV
